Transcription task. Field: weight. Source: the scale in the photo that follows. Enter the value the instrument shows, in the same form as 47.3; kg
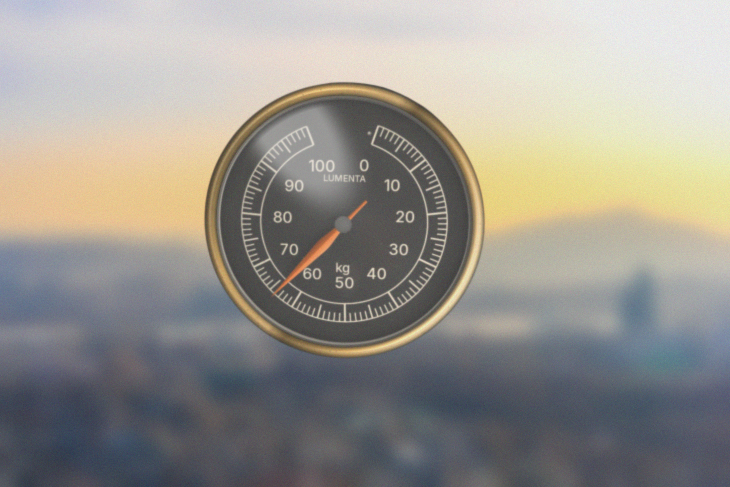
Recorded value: 64; kg
